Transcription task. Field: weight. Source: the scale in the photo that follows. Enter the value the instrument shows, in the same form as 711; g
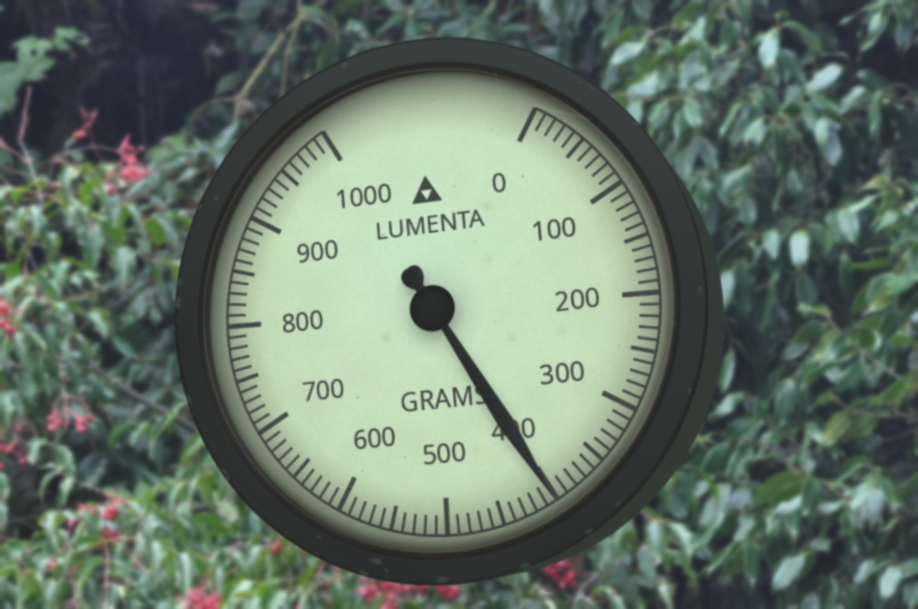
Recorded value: 400; g
